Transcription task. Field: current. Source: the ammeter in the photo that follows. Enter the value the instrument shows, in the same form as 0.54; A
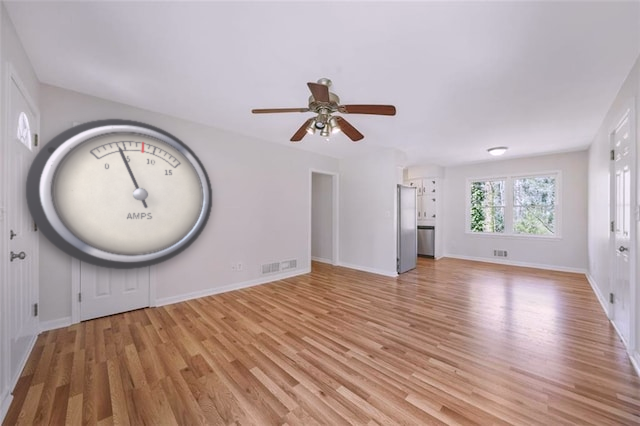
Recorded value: 4; A
